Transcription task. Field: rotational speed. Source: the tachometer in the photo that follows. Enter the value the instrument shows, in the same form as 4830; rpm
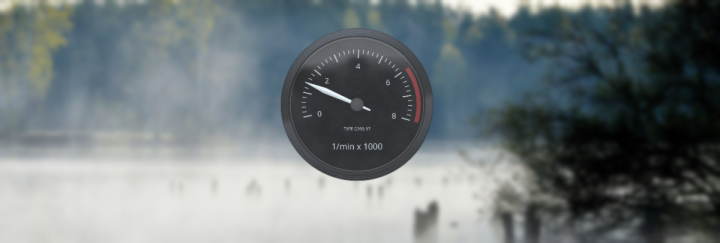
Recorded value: 1400; rpm
